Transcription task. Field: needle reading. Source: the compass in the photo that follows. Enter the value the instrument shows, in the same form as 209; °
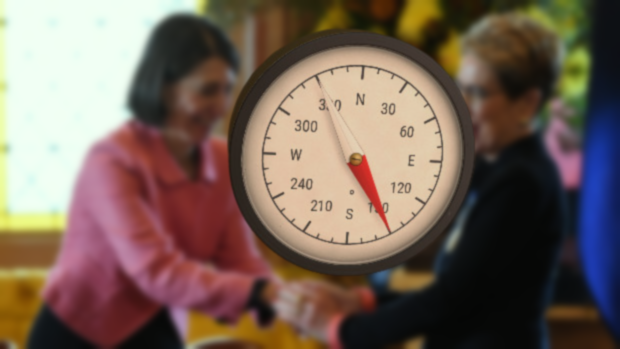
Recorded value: 150; °
